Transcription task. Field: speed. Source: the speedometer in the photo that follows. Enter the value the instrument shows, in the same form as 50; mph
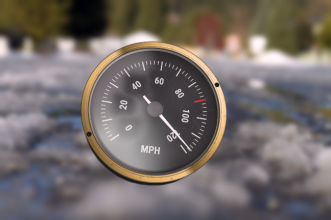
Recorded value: 118; mph
